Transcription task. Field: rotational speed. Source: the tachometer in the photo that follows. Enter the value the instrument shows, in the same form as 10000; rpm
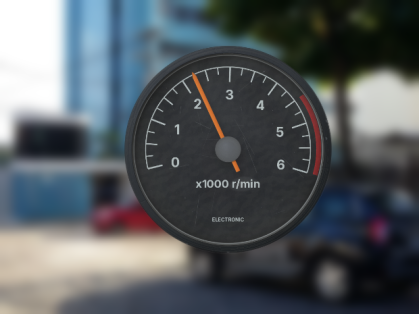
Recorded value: 2250; rpm
